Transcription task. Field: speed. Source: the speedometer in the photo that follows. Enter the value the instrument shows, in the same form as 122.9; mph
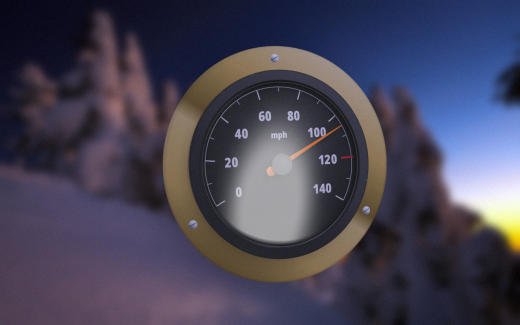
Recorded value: 105; mph
